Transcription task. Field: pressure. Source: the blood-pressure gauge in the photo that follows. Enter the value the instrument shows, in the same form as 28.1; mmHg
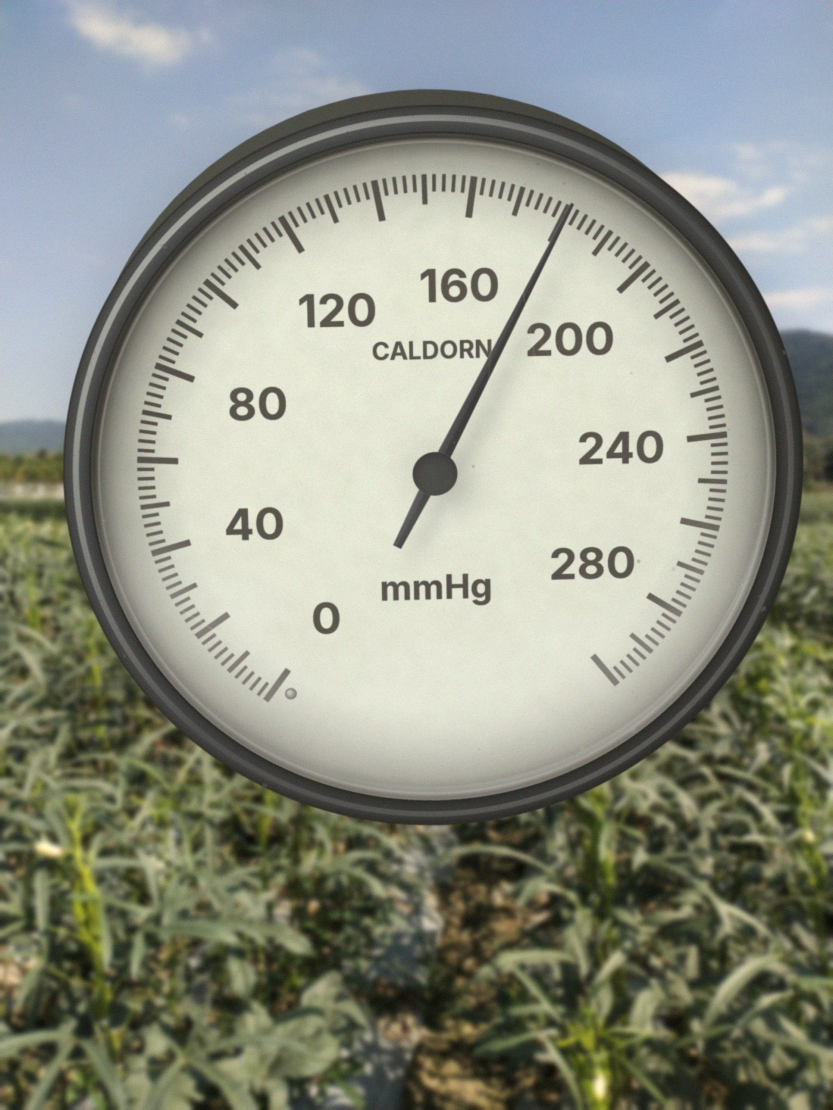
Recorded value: 180; mmHg
